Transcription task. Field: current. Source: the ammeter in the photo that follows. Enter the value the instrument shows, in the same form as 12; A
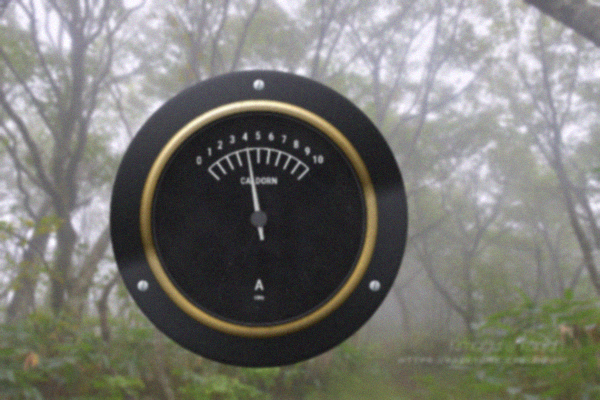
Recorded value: 4; A
